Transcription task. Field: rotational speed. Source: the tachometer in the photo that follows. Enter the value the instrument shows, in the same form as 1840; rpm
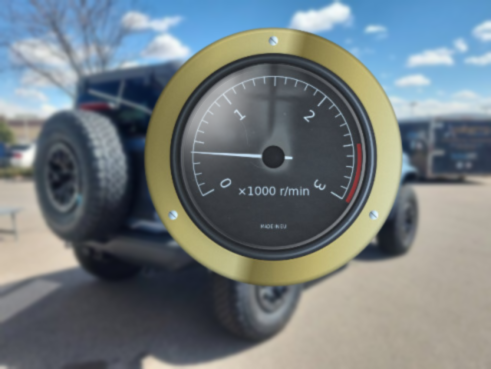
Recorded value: 400; rpm
